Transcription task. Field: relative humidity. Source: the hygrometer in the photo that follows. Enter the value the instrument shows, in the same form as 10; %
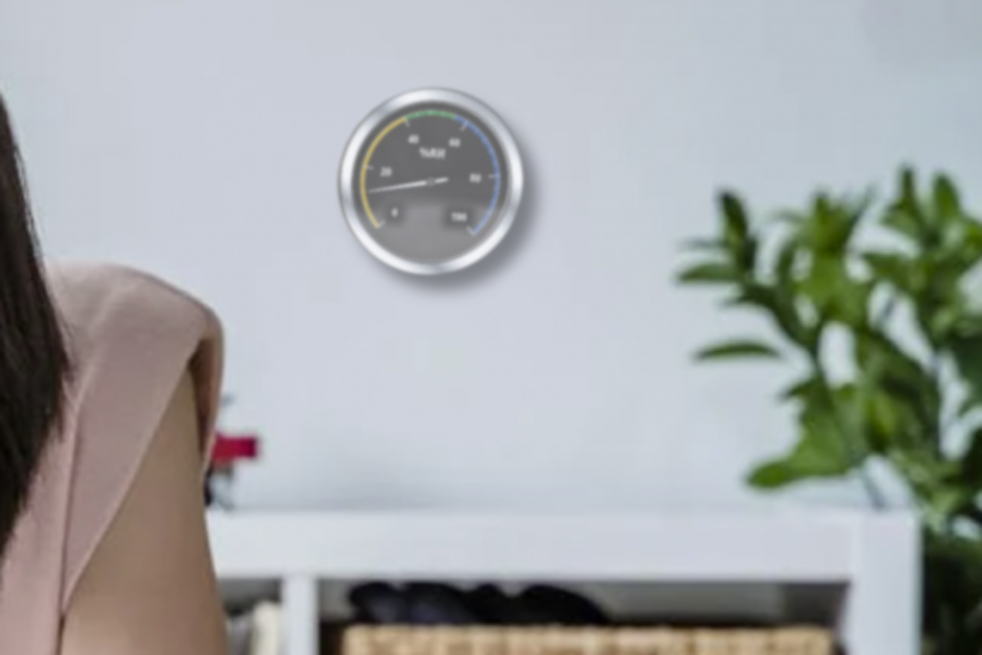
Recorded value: 12; %
